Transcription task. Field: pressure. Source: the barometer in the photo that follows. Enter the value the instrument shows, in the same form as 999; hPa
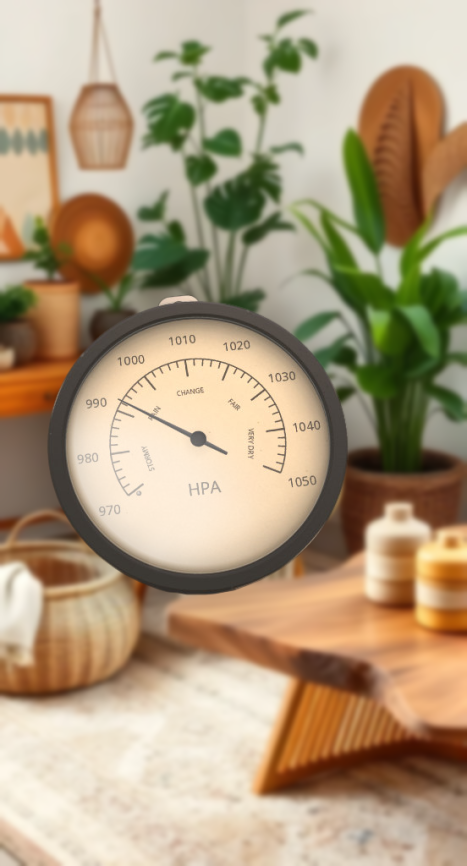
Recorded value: 992; hPa
